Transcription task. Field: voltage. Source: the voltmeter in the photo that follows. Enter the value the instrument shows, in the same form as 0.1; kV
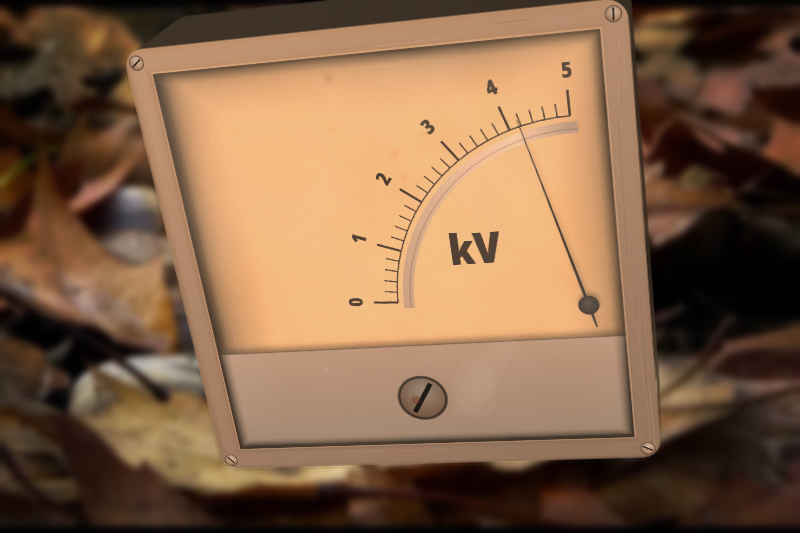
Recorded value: 4.2; kV
